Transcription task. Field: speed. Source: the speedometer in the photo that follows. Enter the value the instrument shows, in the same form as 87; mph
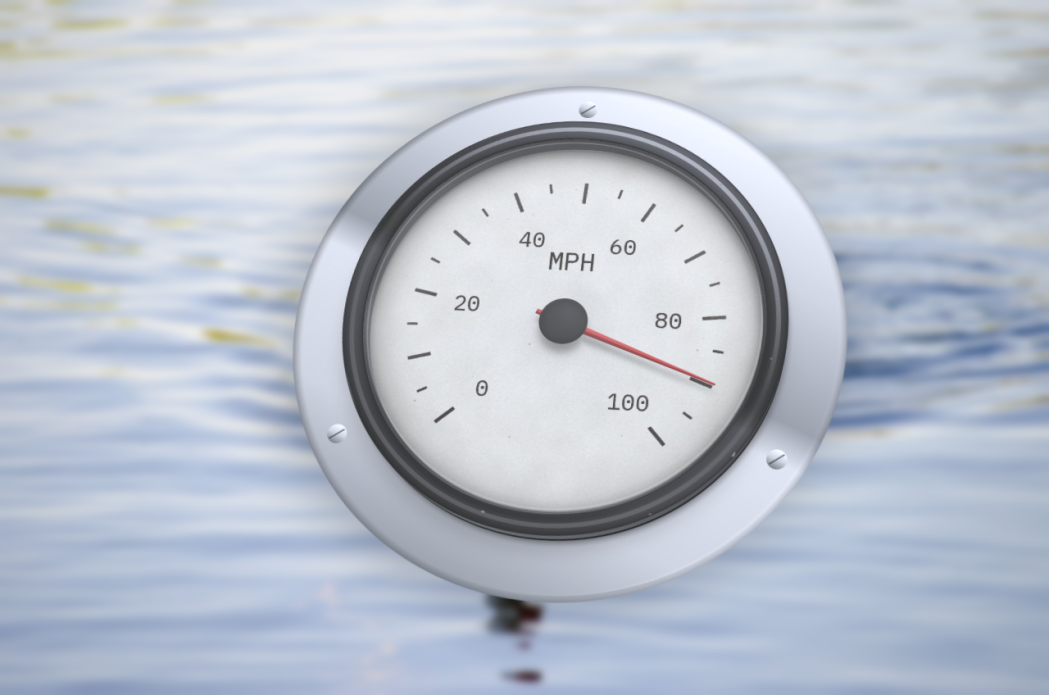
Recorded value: 90; mph
